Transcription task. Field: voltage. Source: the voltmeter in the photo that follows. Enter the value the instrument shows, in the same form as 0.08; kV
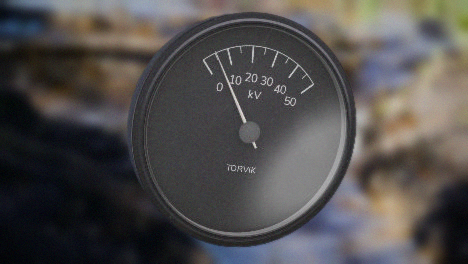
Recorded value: 5; kV
